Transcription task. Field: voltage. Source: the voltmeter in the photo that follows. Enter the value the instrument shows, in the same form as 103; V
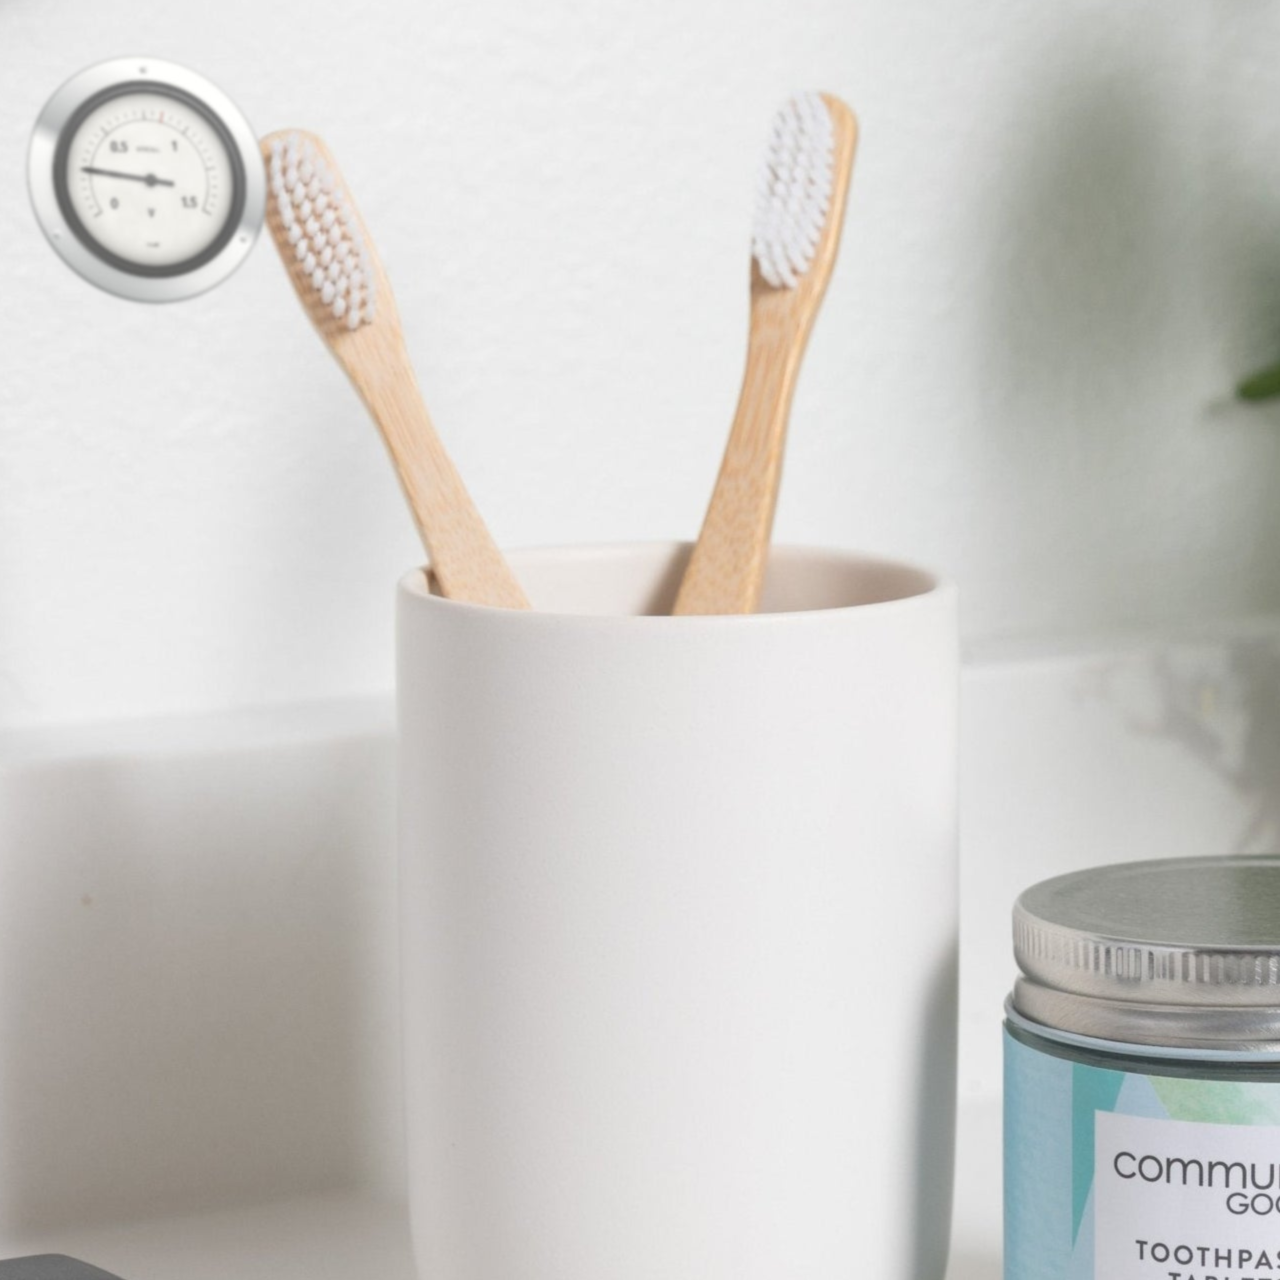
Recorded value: 0.25; V
